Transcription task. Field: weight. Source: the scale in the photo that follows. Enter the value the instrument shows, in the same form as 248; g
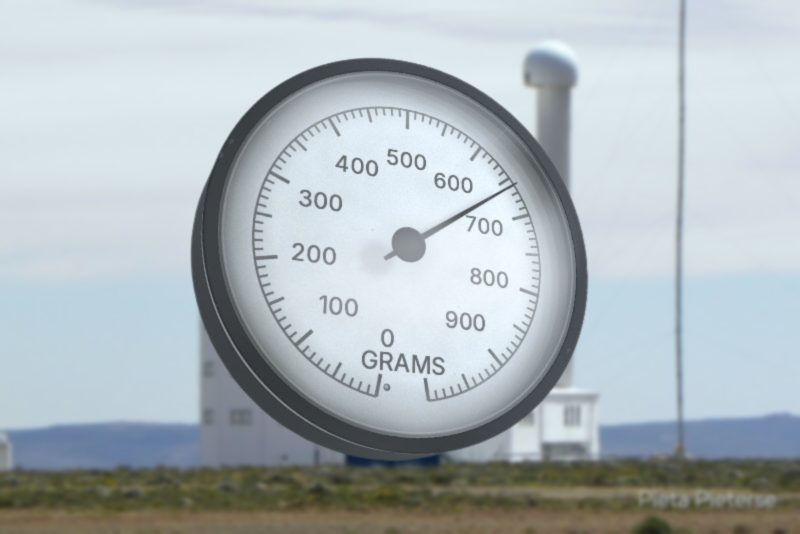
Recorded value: 660; g
